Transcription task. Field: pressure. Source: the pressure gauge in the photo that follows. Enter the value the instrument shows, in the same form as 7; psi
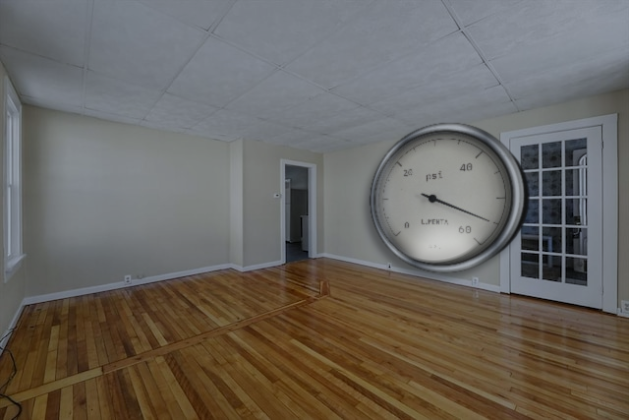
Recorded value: 55; psi
